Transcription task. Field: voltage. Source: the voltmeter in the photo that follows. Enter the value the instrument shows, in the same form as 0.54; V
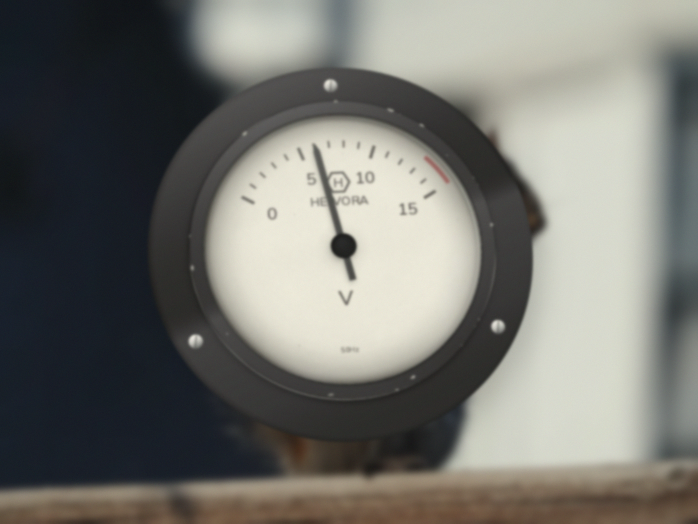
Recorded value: 6; V
